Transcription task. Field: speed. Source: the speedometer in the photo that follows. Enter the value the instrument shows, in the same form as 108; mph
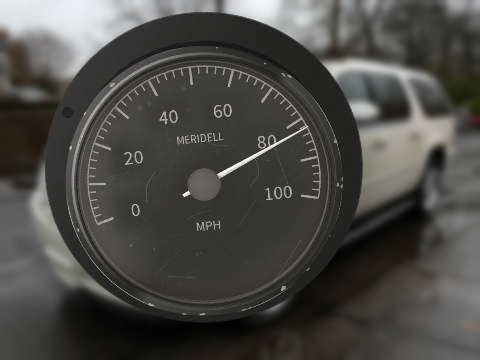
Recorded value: 82; mph
